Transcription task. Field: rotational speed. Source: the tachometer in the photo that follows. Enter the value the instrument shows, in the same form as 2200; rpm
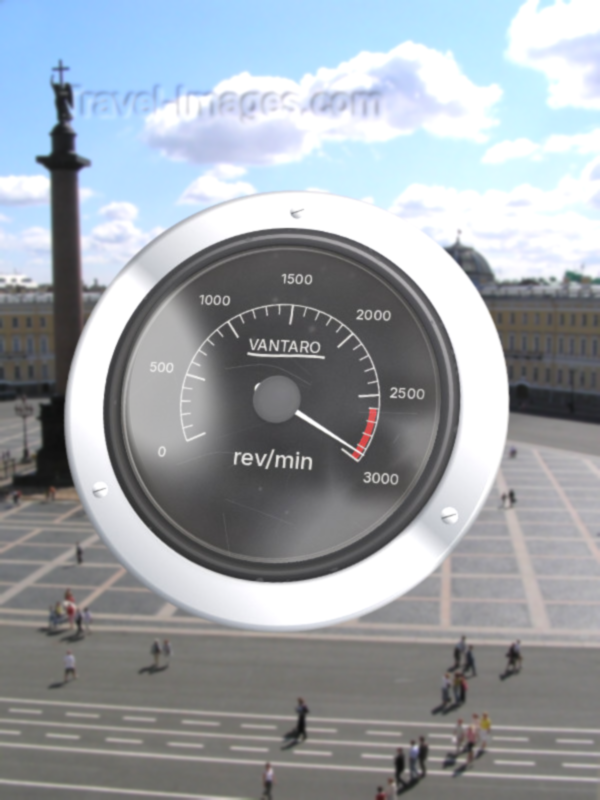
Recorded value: 2950; rpm
